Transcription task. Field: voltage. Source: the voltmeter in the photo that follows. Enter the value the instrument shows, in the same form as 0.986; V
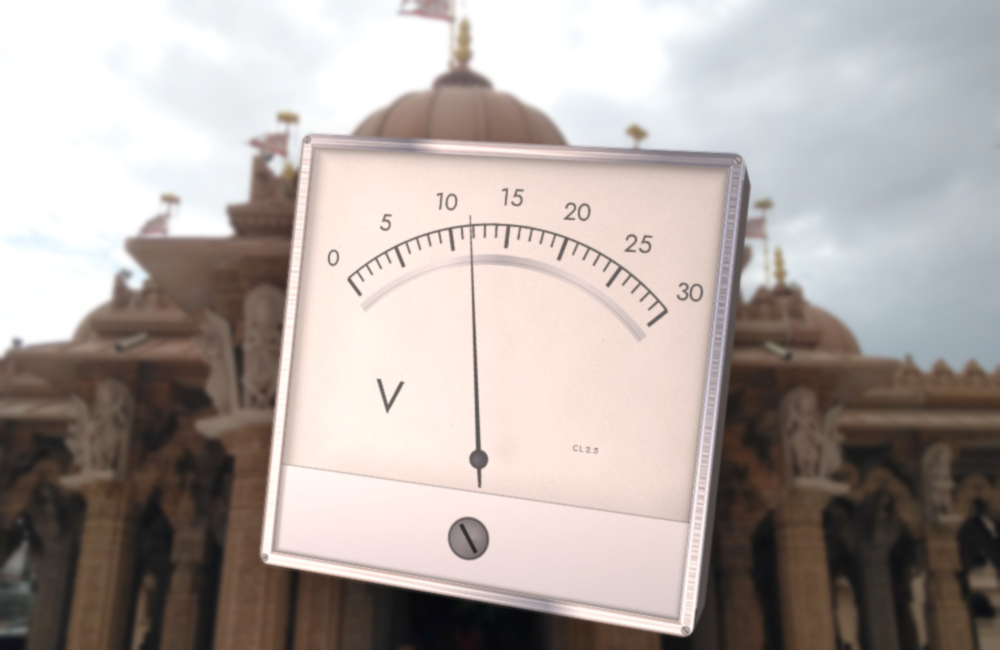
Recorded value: 12; V
